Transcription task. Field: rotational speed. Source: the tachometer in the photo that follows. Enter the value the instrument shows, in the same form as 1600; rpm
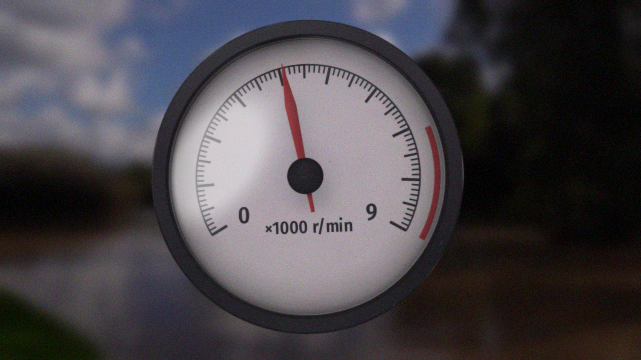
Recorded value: 4100; rpm
